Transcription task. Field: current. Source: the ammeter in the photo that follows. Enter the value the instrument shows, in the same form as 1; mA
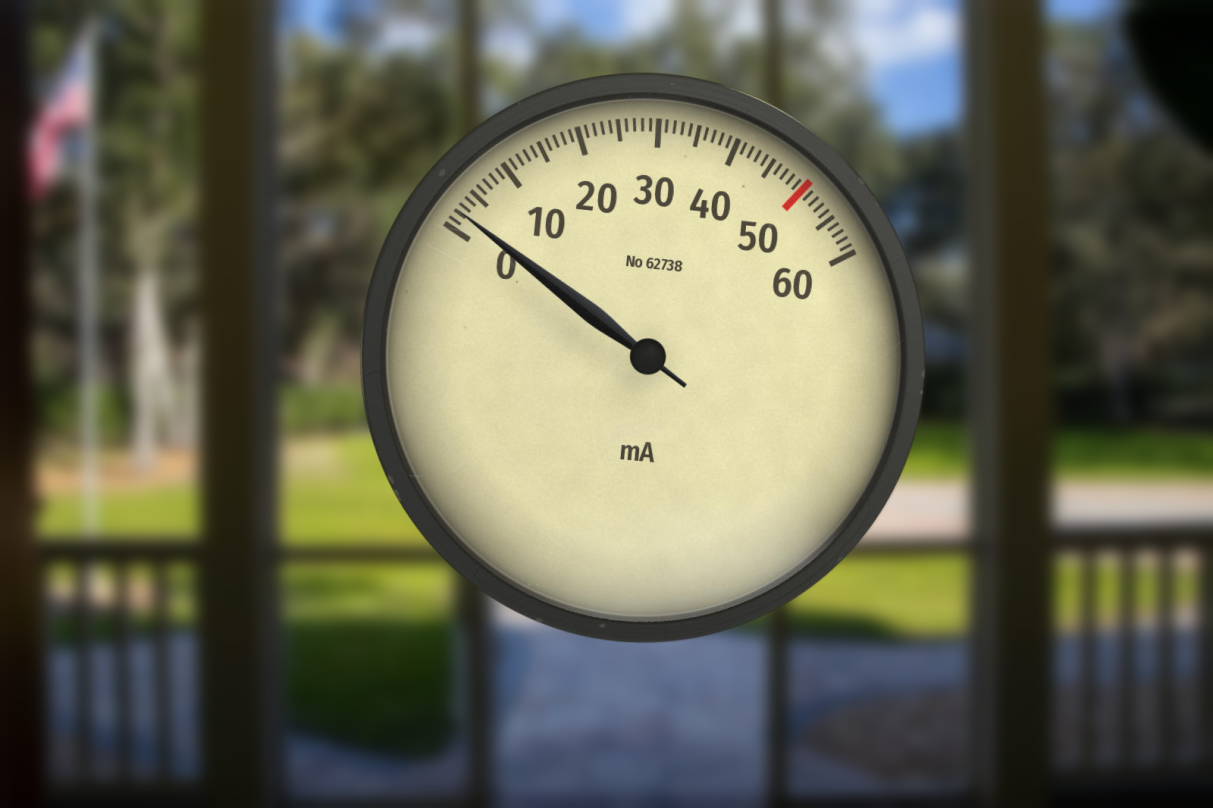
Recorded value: 2; mA
